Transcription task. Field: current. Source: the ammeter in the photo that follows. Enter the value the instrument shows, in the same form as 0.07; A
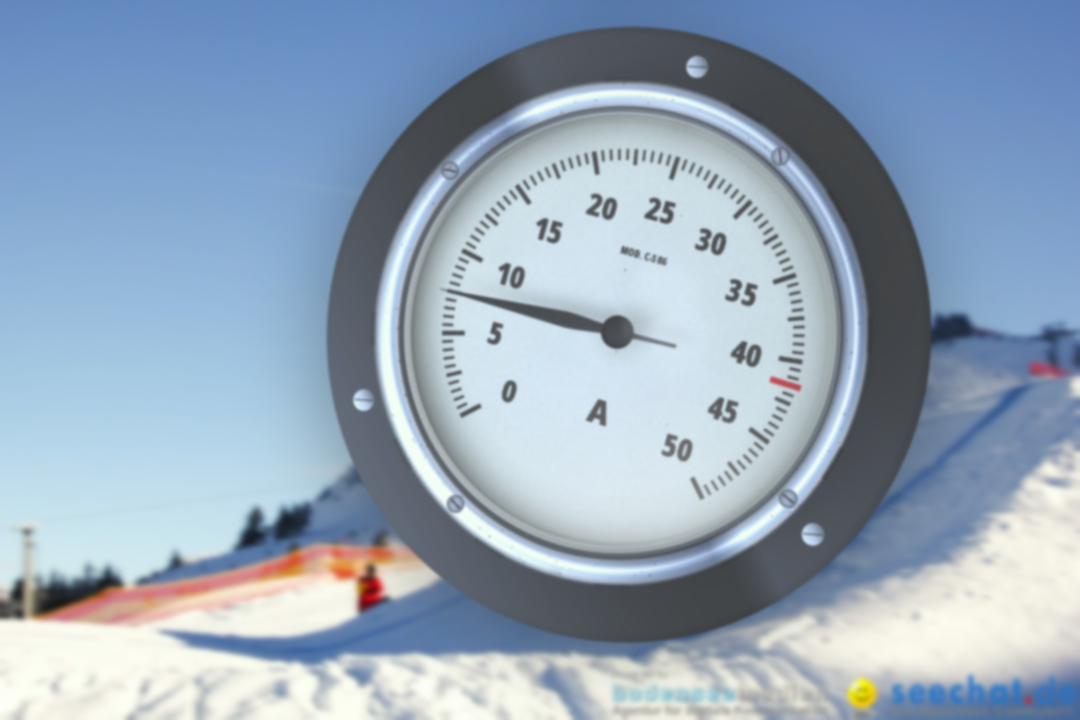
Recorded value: 7.5; A
